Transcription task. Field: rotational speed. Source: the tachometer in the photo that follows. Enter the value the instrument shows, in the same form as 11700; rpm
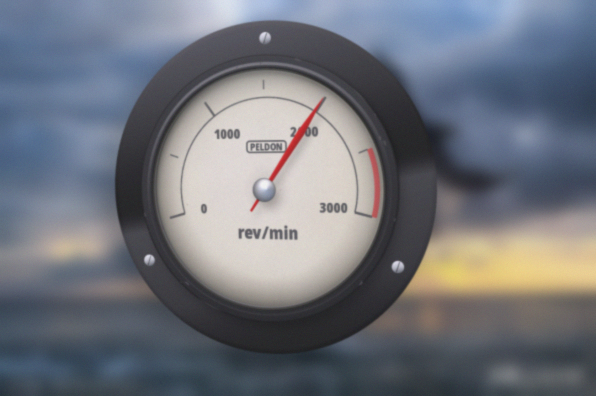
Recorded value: 2000; rpm
